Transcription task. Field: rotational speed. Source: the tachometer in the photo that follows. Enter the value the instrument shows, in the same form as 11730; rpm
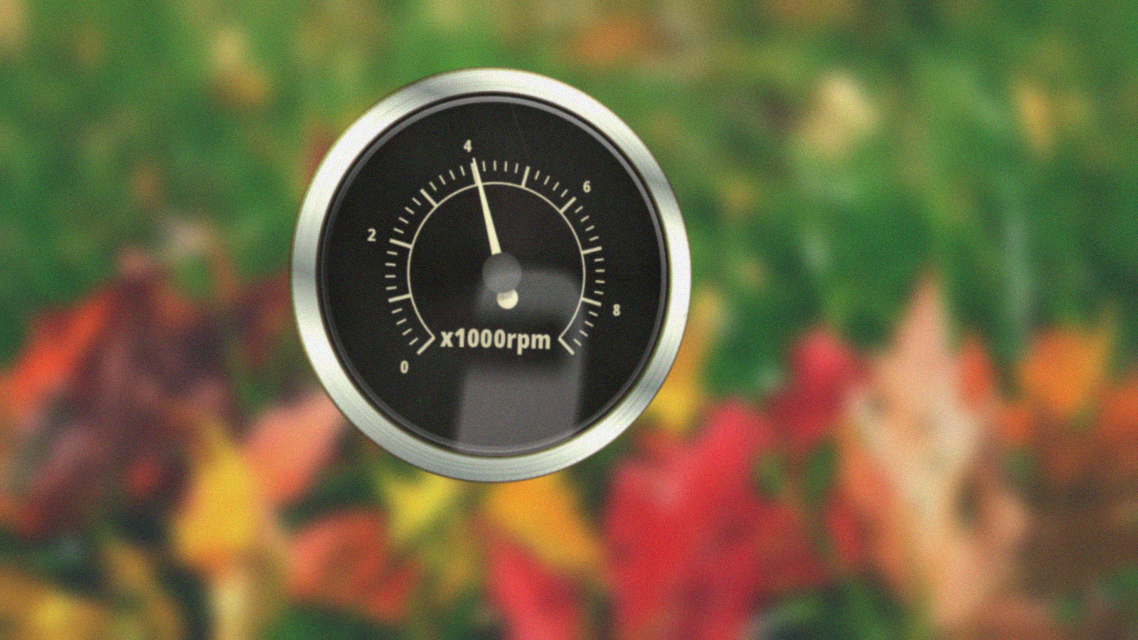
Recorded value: 4000; rpm
